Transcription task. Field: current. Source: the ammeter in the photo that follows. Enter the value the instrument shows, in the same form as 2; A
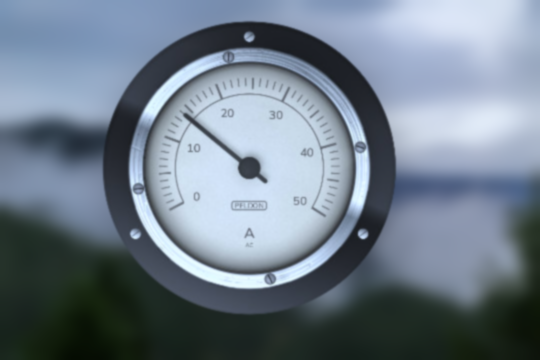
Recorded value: 14; A
